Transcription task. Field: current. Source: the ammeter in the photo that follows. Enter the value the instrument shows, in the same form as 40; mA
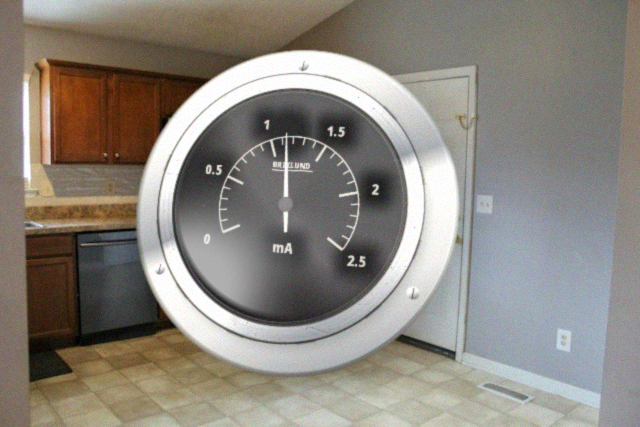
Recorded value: 1.15; mA
